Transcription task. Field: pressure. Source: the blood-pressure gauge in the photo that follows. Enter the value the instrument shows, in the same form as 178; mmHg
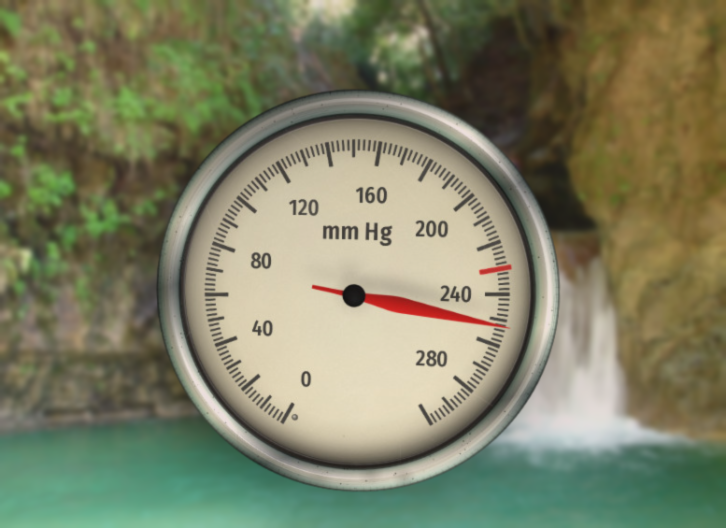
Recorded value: 252; mmHg
